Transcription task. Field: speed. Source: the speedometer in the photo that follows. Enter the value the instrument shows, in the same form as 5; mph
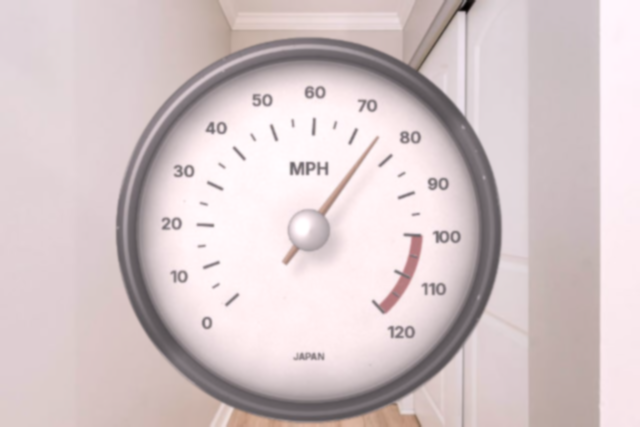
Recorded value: 75; mph
